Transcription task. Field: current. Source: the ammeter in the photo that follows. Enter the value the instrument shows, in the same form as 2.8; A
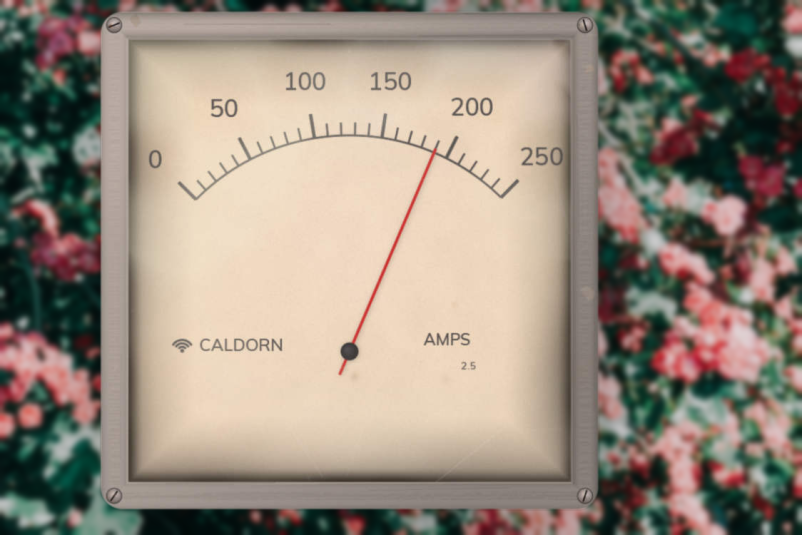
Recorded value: 190; A
